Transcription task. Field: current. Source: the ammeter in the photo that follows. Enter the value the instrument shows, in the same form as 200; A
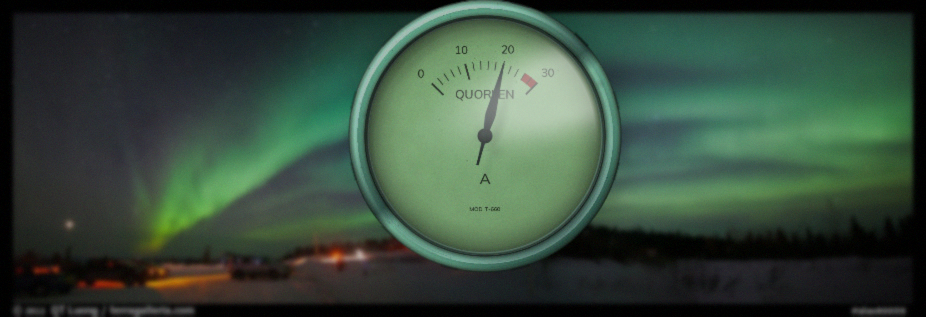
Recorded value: 20; A
